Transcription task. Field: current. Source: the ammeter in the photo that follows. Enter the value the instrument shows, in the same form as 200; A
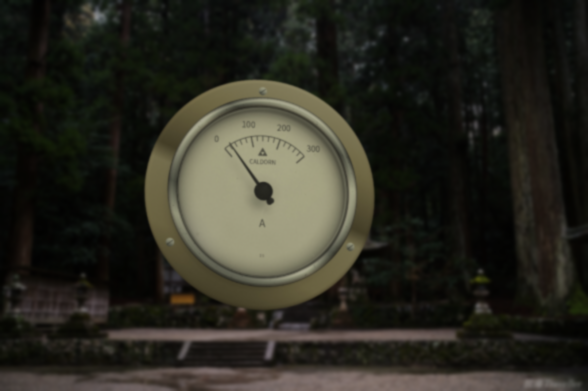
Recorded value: 20; A
